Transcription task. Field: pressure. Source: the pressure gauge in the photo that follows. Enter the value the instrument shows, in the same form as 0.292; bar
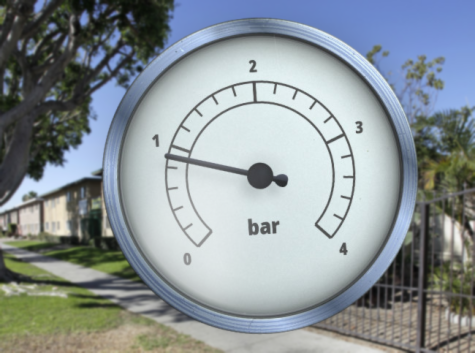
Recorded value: 0.9; bar
